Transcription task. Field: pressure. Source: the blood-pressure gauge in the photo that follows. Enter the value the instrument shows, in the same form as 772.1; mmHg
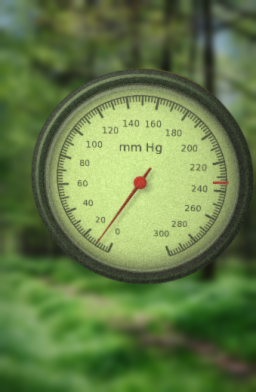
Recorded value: 10; mmHg
